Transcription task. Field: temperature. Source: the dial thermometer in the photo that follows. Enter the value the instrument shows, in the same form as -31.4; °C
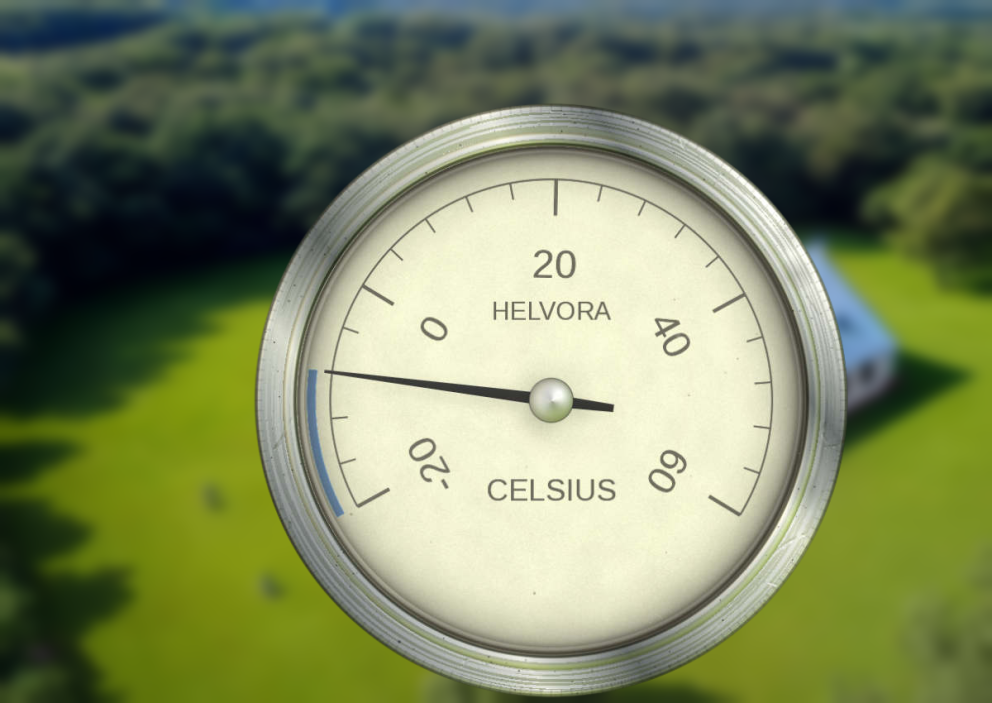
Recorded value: -8; °C
